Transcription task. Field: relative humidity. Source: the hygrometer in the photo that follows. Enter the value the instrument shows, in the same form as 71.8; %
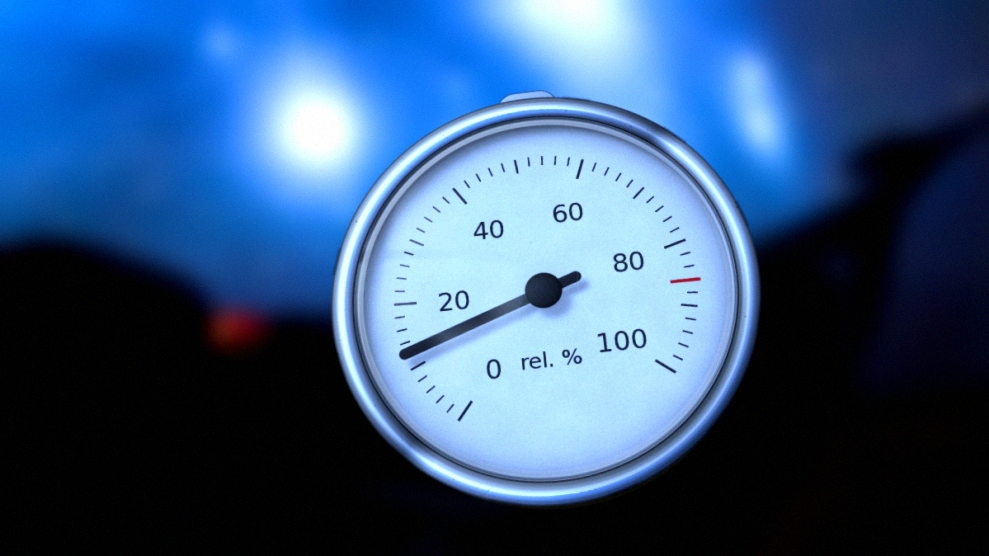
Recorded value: 12; %
